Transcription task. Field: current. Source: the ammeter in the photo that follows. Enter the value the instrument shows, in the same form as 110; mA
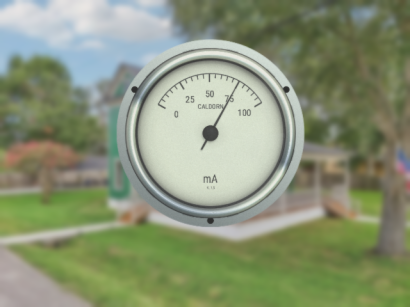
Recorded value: 75; mA
